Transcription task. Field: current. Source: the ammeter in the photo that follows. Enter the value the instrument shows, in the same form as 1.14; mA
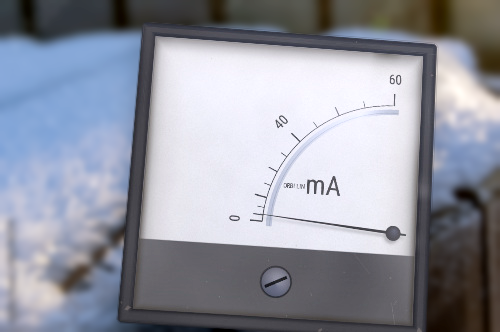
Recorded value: 10; mA
